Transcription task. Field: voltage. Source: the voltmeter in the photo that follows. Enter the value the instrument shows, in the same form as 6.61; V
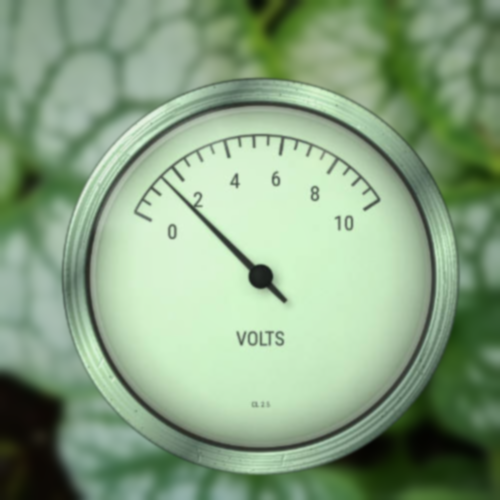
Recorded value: 1.5; V
